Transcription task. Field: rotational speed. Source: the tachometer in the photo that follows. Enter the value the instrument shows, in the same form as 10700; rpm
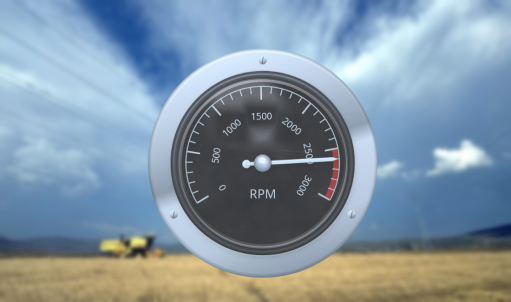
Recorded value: 2600; rpm
